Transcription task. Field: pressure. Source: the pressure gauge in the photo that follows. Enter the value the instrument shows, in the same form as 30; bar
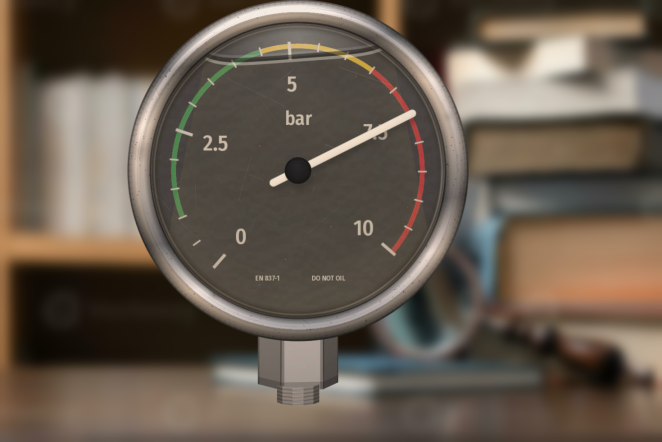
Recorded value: 7.5; bar
